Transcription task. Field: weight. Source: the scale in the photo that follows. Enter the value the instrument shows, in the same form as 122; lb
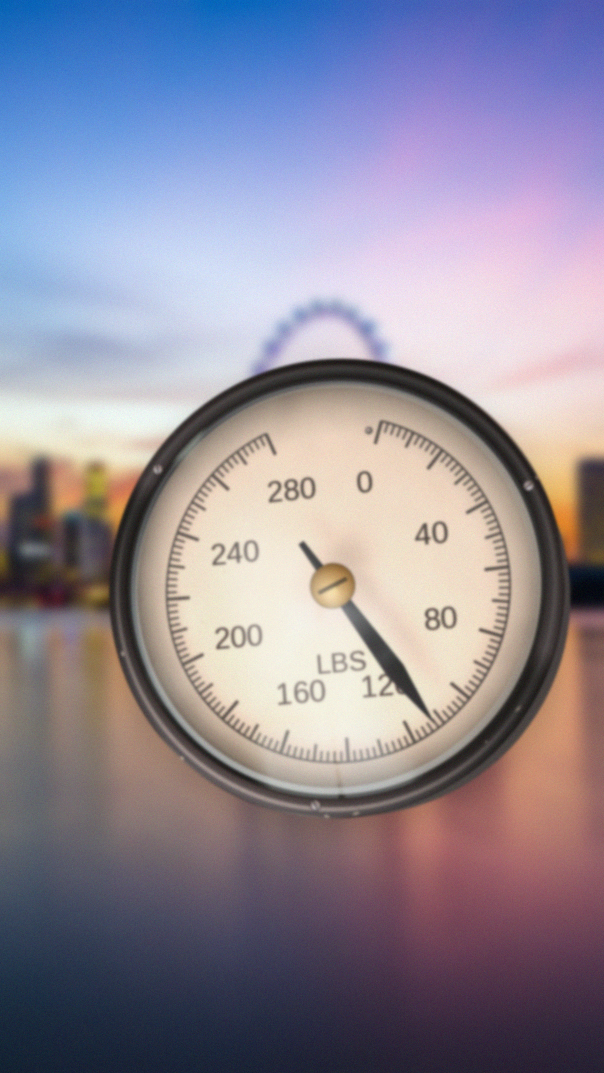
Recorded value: 112; lb
